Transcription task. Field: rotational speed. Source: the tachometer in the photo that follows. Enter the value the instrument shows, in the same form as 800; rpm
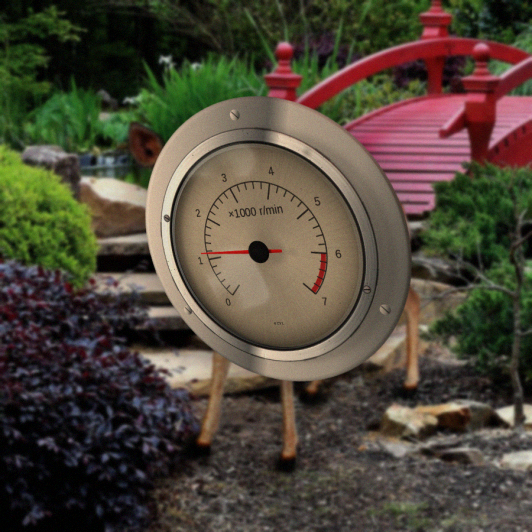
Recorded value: 1200; rpm
